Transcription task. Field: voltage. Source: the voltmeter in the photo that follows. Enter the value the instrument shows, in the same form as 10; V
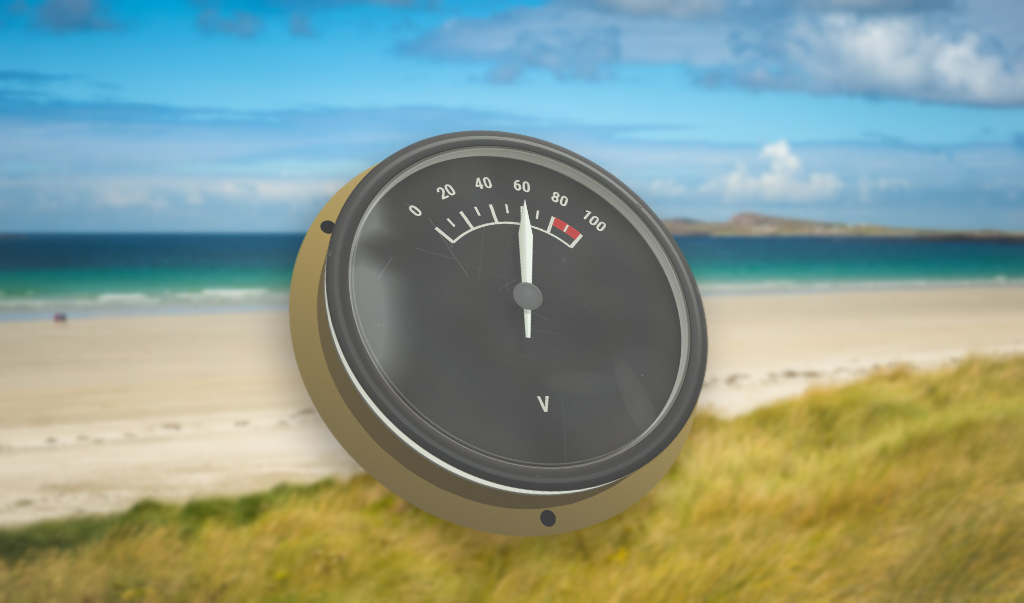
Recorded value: 60; V
